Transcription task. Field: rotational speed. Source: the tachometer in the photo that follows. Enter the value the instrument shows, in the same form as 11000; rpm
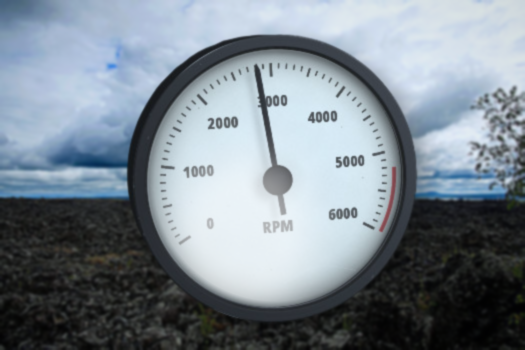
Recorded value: 2800; rpm
